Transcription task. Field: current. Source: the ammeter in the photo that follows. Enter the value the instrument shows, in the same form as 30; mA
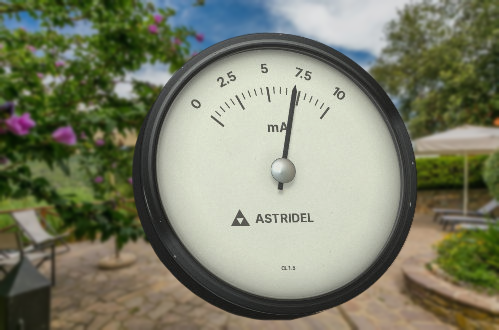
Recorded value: 7; mA
